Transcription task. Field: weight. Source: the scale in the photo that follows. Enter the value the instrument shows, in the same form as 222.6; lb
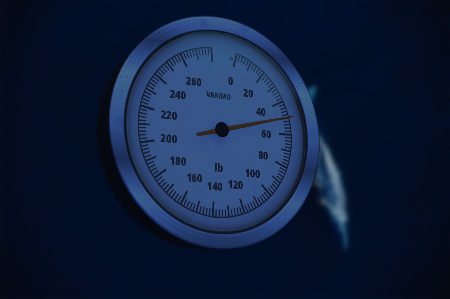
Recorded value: 50; lb
